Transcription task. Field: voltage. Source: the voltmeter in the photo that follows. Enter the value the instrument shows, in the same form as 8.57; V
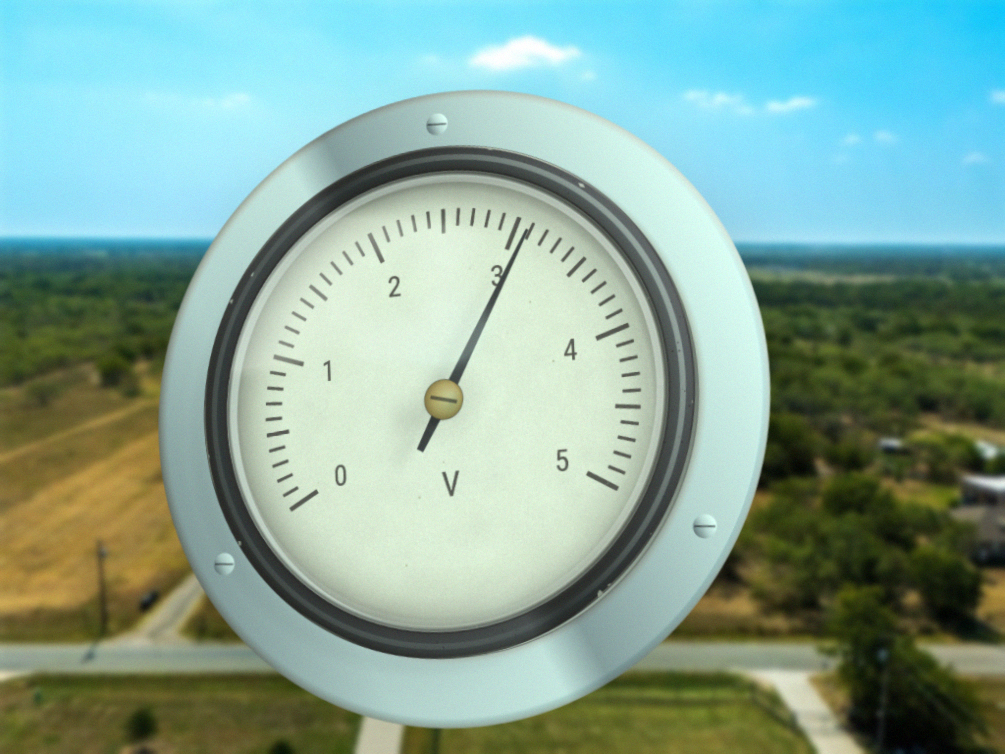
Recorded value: 3.1; V
